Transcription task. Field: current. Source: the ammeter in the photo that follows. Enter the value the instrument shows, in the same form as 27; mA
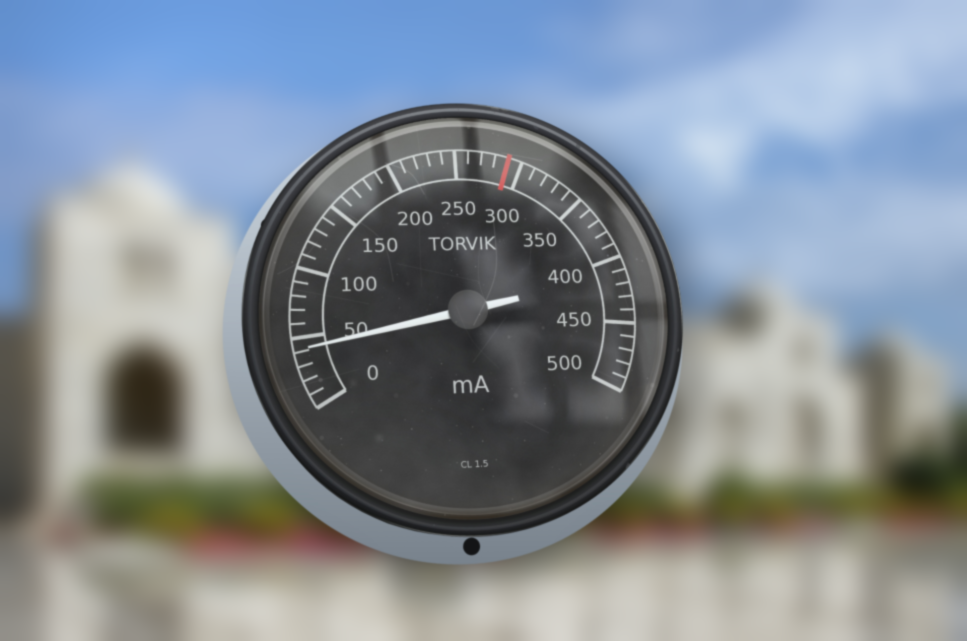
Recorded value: 40; mA
